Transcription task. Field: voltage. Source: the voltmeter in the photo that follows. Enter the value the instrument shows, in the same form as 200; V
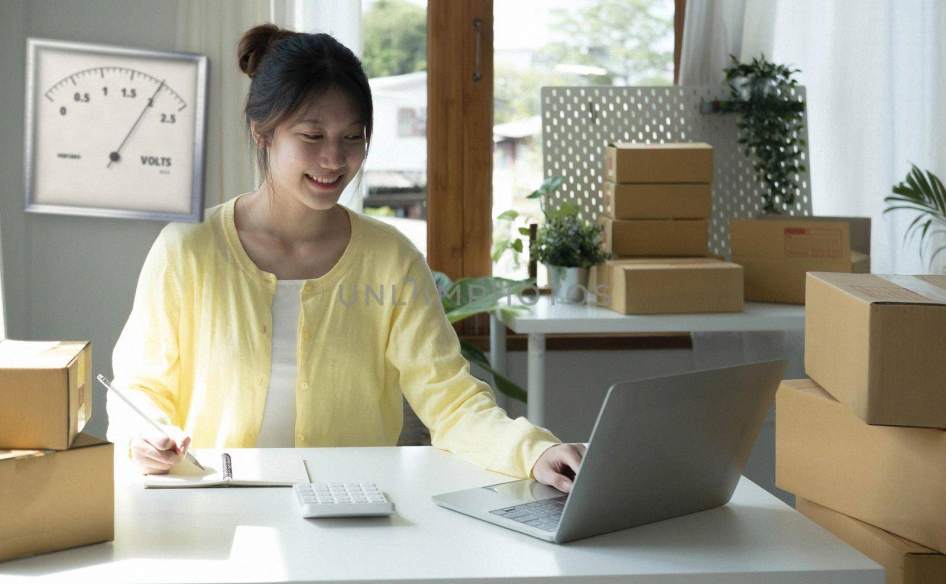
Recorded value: 2; V
